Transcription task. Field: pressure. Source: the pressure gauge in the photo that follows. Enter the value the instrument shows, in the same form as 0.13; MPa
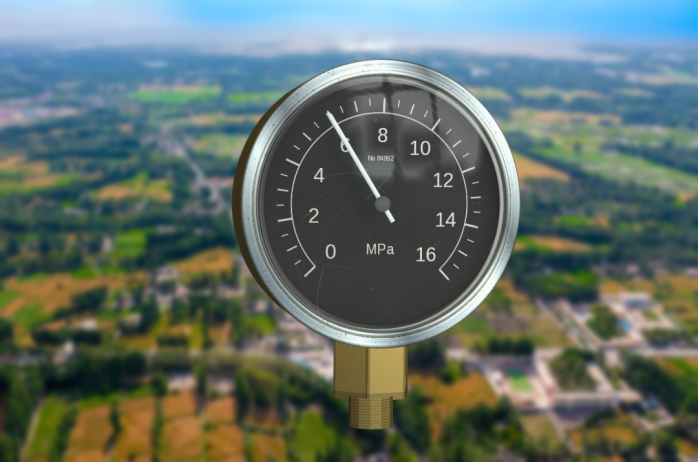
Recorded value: 6; MPa
